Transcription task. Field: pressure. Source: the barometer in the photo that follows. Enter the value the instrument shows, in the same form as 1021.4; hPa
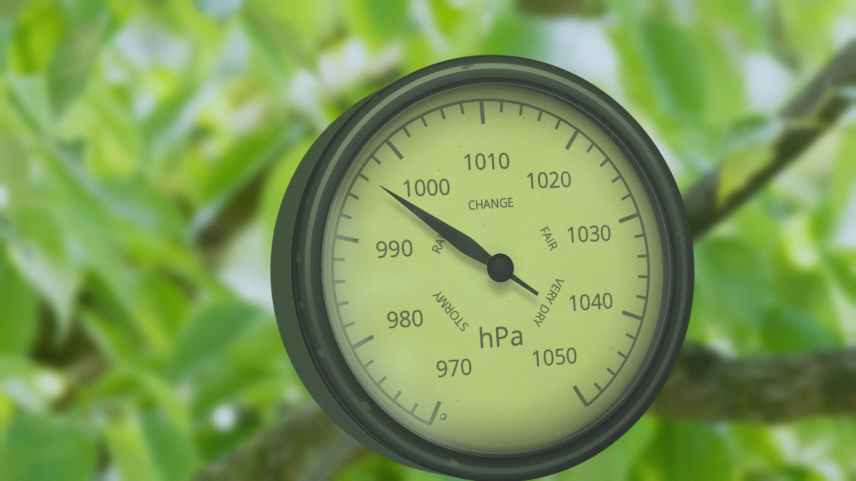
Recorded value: 996; hPa
